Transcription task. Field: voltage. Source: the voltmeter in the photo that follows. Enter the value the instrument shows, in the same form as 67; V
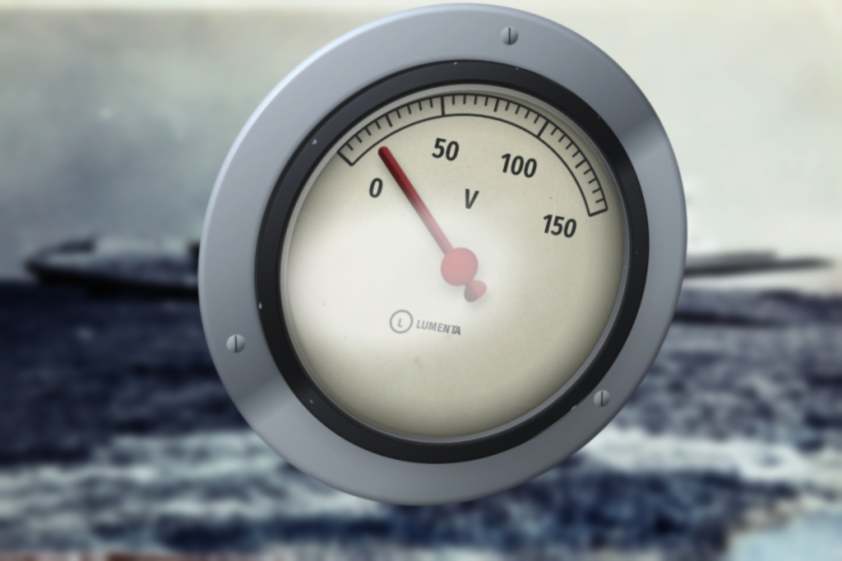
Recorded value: 15; V
